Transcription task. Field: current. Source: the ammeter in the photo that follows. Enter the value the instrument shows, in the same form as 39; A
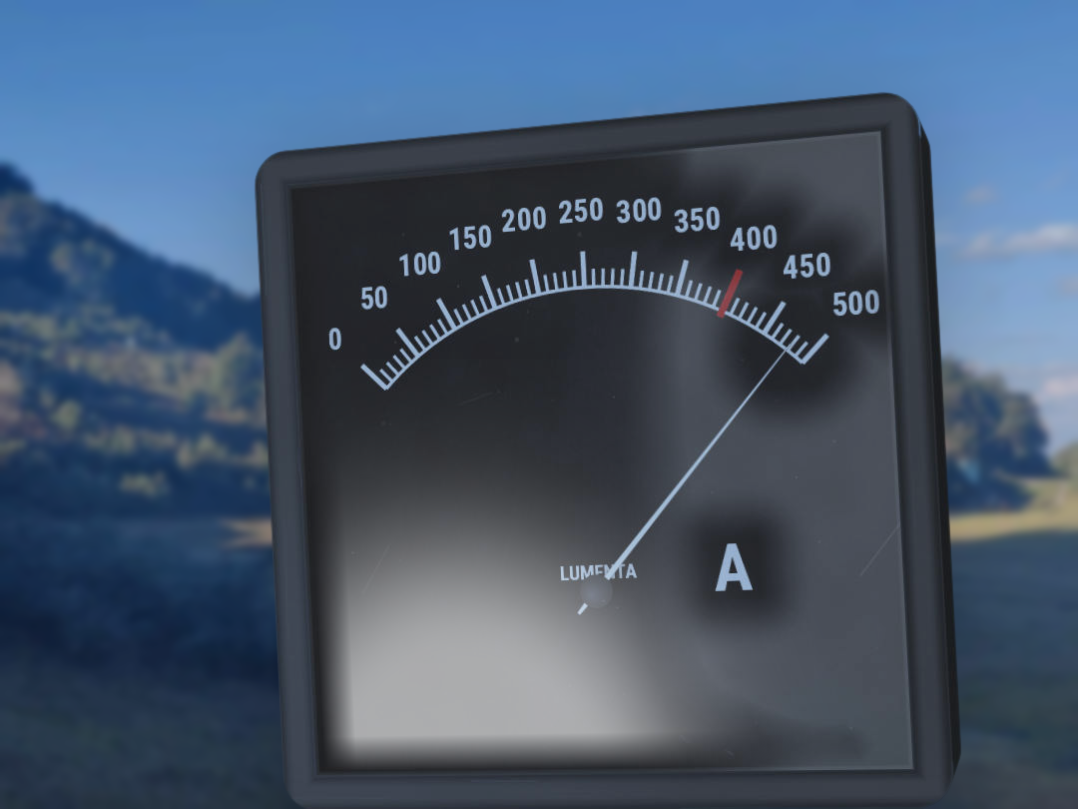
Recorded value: 480; A
